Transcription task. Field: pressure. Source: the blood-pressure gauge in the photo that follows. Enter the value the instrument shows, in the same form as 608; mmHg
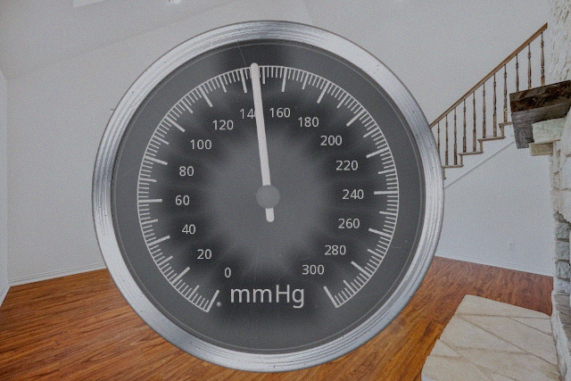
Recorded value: 146; mmHg
